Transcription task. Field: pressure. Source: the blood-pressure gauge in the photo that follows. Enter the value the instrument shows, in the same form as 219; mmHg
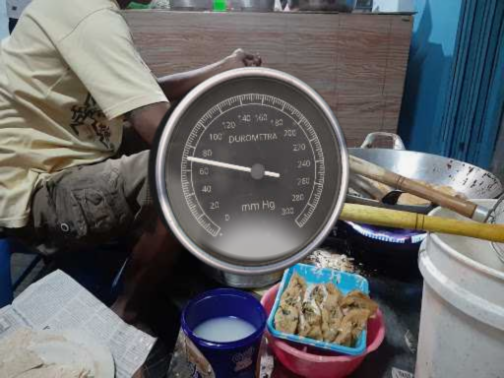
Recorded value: 70; mmHg
